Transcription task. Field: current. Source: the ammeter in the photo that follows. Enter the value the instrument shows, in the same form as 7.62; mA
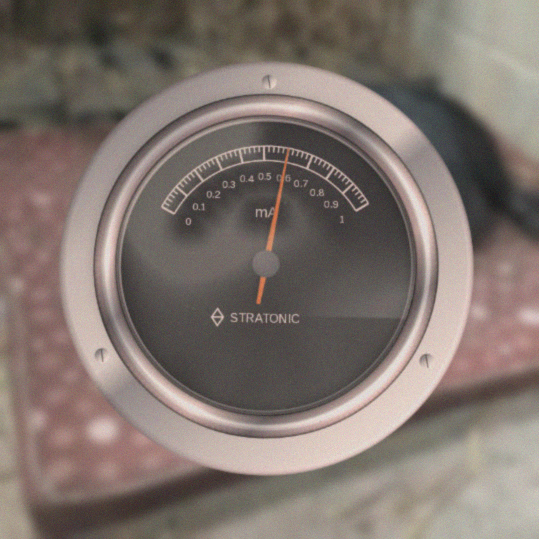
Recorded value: 0.6; mA
